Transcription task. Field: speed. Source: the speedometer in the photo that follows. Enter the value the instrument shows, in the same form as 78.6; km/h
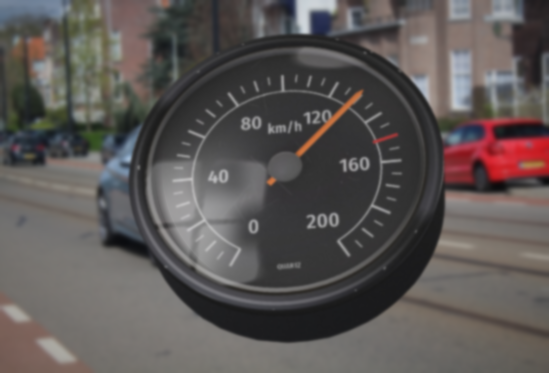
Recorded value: 130; km/h
